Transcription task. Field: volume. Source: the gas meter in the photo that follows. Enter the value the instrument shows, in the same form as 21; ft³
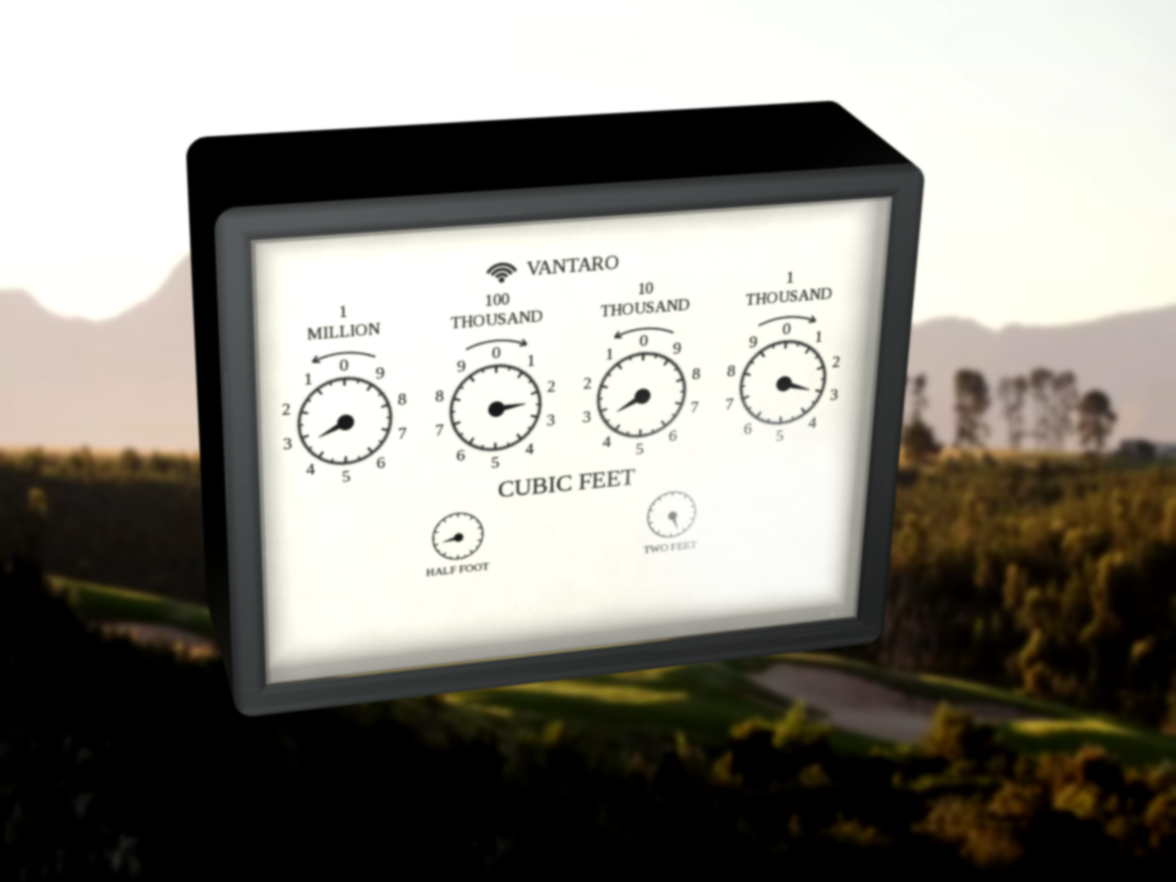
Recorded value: 323300; ft³
